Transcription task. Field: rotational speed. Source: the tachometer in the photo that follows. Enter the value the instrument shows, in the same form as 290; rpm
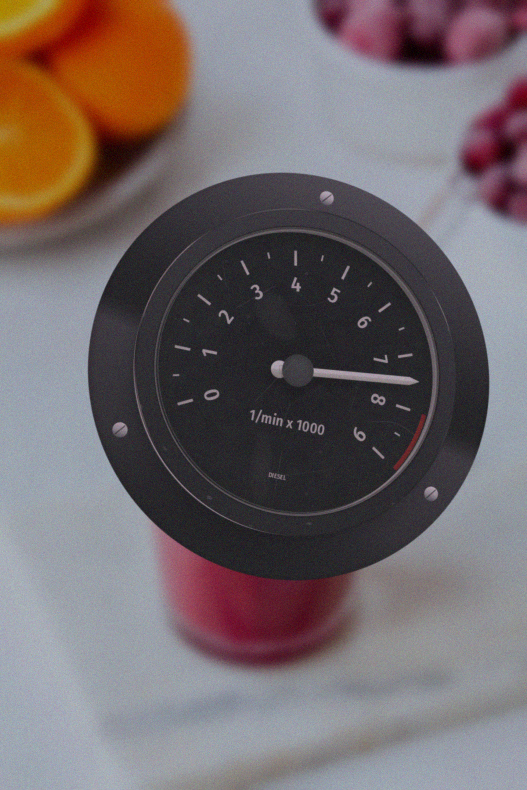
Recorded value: 7500; rpm
